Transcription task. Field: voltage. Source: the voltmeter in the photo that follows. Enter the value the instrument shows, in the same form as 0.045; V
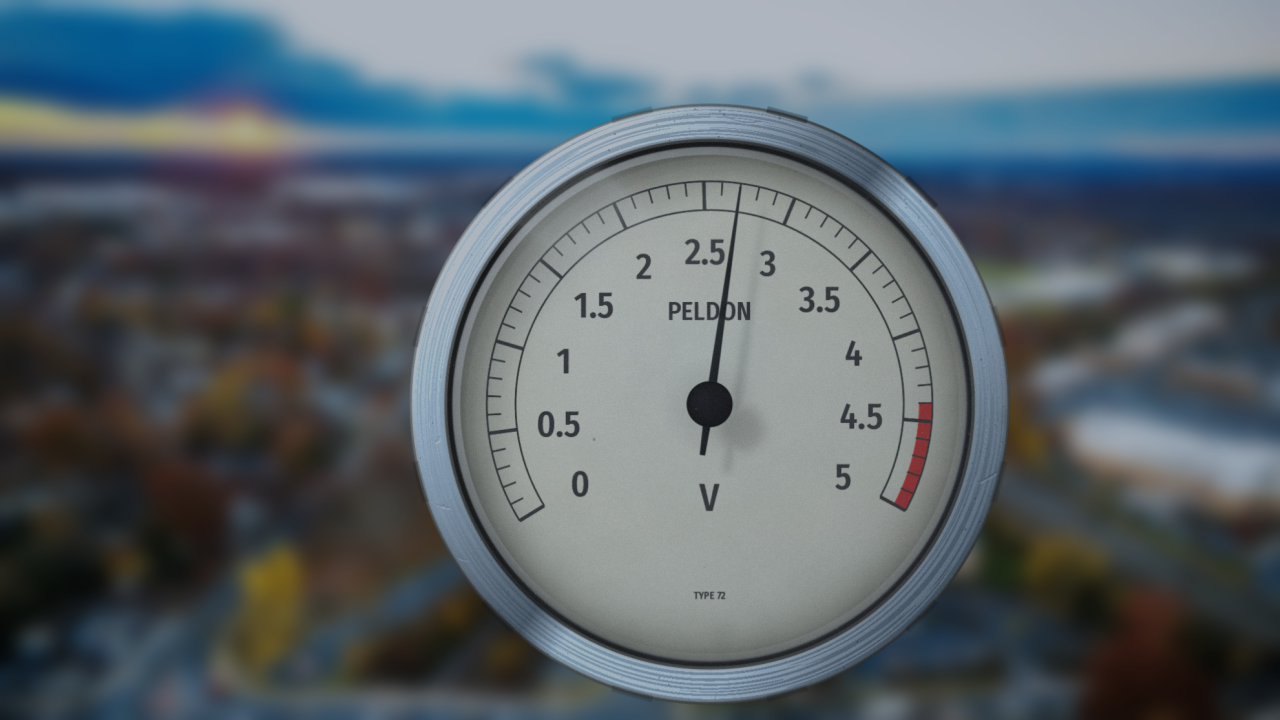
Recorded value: 2.7; V
